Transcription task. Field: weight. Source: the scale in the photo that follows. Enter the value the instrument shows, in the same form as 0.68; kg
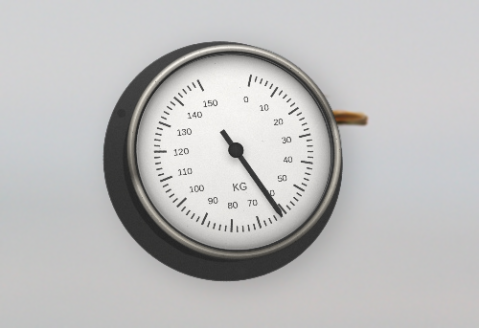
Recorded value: 62; kg
